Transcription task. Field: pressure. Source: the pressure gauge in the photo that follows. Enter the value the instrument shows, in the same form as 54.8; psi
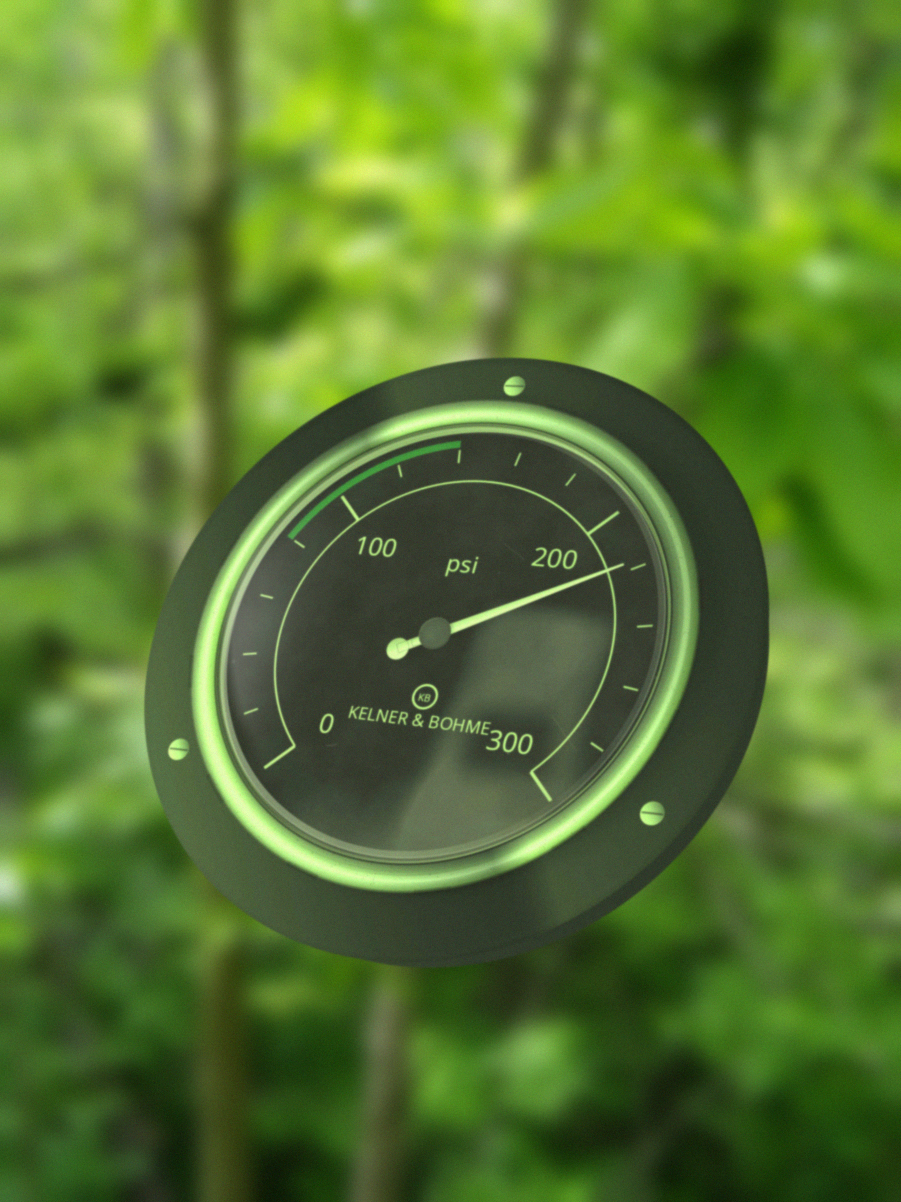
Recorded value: 220; psi
